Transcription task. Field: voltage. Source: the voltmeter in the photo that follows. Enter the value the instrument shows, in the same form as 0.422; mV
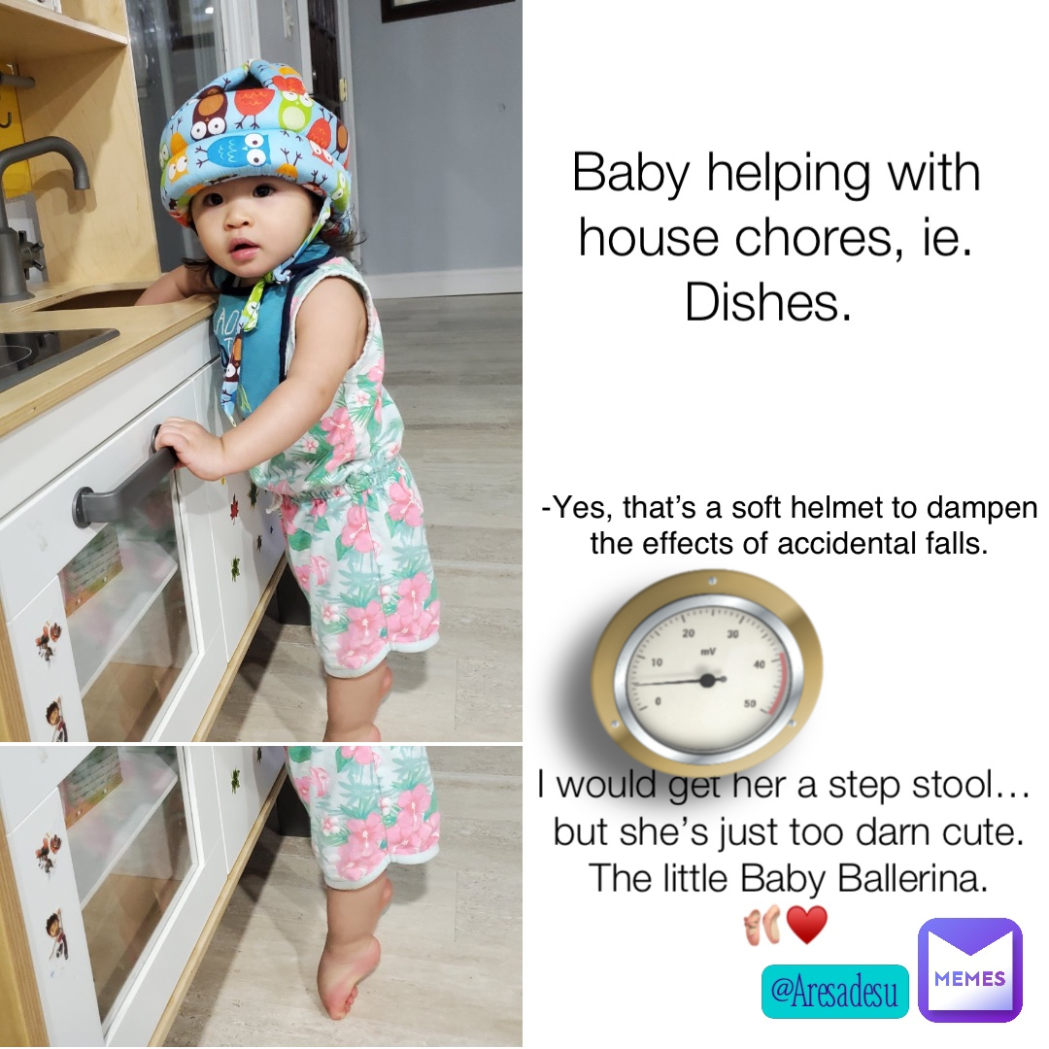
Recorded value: 5; mV
